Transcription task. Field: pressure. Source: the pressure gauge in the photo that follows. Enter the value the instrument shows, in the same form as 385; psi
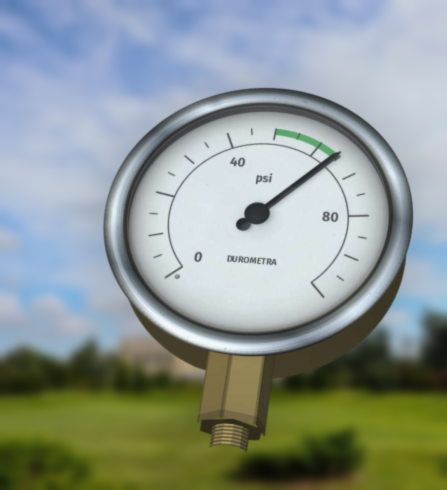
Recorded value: 65; psi
